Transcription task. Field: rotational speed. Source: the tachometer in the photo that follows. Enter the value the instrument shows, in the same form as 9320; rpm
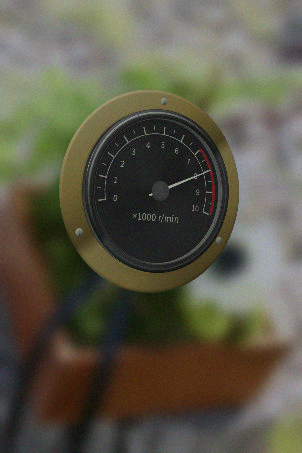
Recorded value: 8000; rpm
